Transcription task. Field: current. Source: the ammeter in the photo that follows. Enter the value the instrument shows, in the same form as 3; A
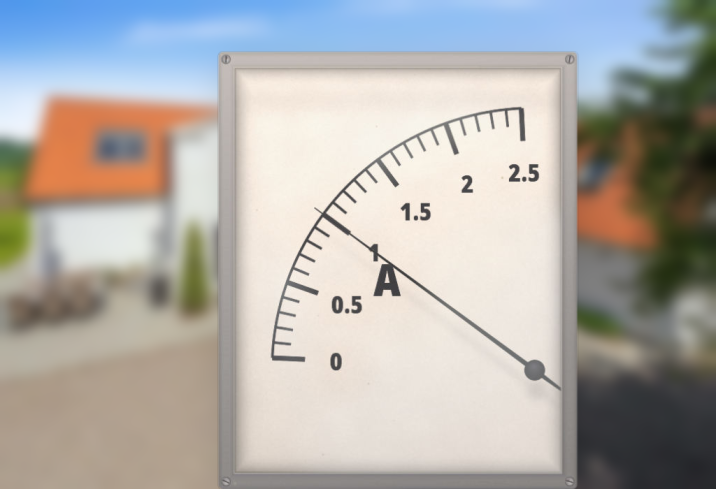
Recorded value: 1; A
